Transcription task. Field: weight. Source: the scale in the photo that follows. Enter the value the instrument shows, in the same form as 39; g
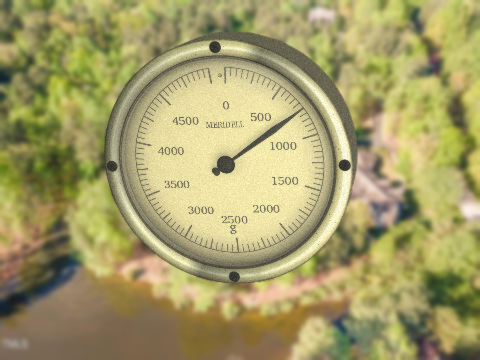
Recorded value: 750; g
